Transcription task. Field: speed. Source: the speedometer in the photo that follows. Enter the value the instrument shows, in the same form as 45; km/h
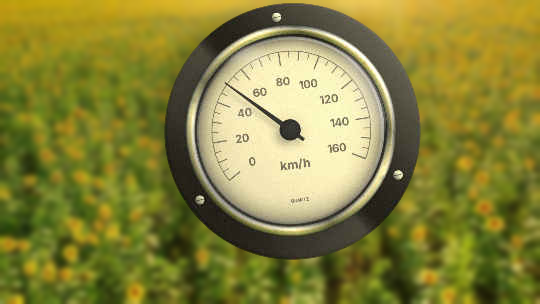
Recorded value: 50; km/h
